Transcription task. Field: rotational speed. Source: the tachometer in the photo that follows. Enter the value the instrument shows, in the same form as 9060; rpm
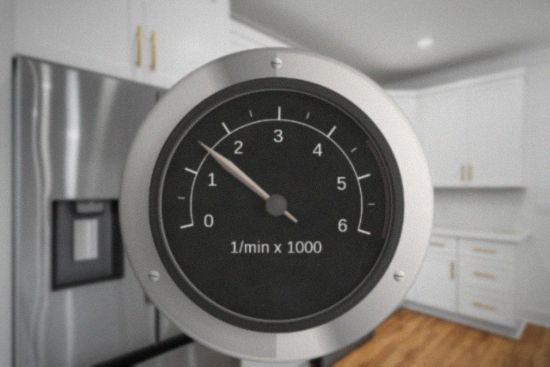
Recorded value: 1500; rpm
